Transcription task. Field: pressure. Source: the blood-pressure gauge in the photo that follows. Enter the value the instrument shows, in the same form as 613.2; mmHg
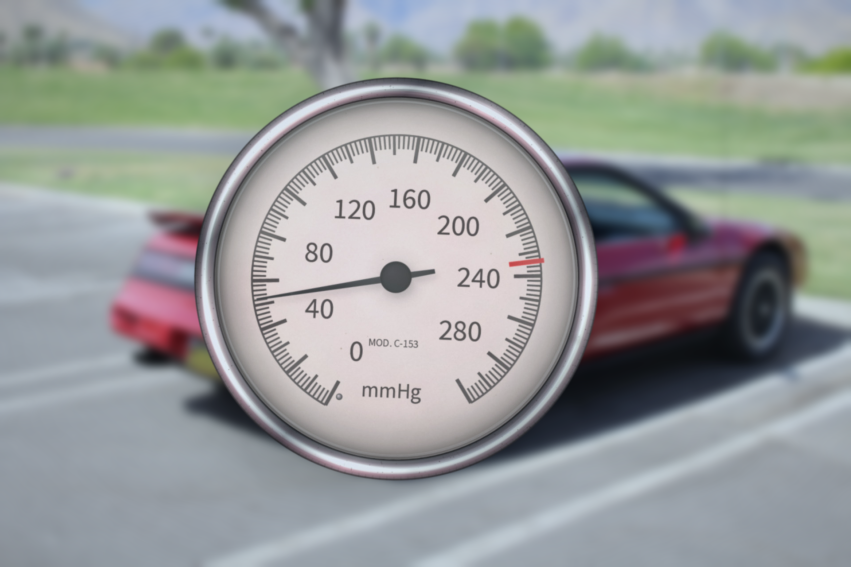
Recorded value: 52; mmHg
